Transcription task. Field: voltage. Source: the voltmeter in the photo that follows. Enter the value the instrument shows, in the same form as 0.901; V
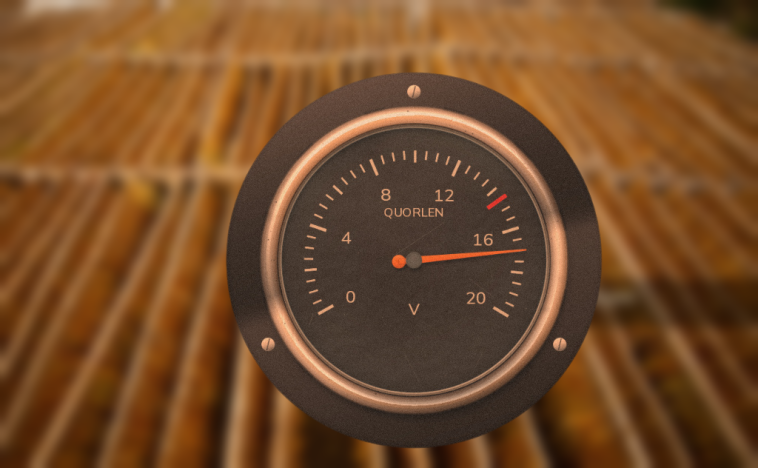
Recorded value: 17; V
